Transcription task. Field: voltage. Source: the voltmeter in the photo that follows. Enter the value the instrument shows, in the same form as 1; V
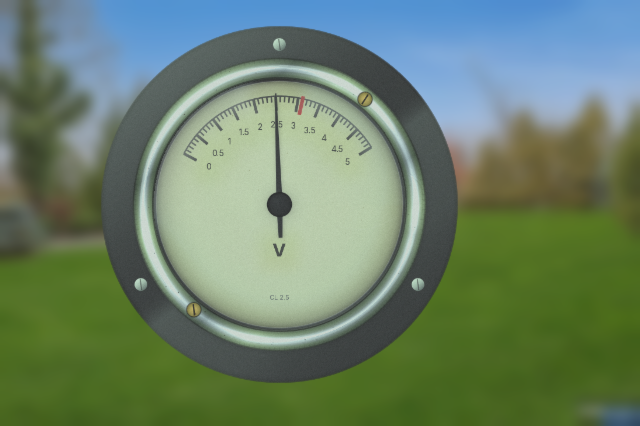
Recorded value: 2.5; V
